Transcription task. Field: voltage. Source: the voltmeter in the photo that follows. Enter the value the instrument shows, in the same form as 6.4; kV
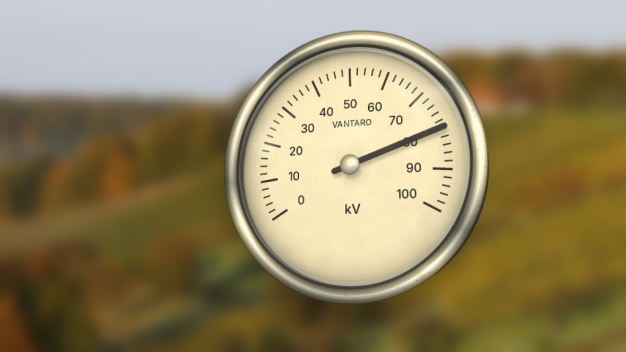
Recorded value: 80; kV
